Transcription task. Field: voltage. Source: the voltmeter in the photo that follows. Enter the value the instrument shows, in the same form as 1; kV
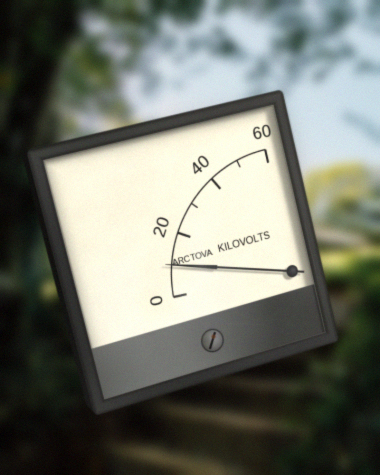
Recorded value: 10; kV
